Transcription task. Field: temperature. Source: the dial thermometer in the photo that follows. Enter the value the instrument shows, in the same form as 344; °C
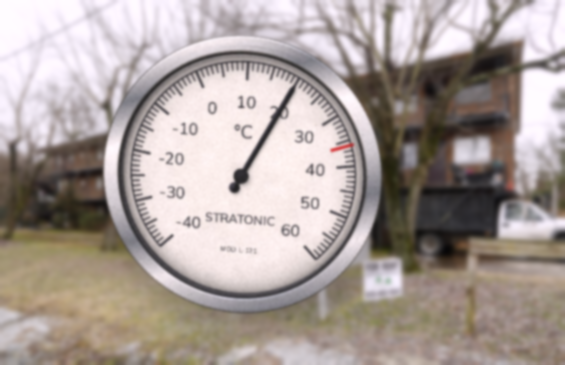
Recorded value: 20; °C
